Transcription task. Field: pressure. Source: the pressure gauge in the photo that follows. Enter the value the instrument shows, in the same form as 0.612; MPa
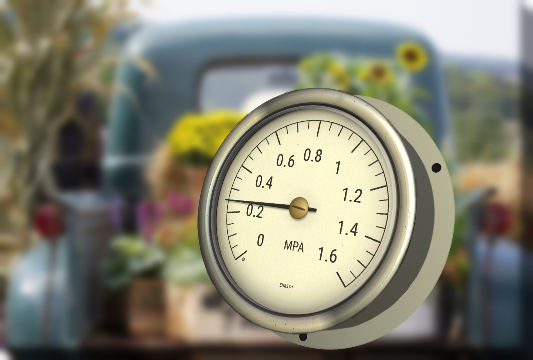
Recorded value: 0.25; MPa
